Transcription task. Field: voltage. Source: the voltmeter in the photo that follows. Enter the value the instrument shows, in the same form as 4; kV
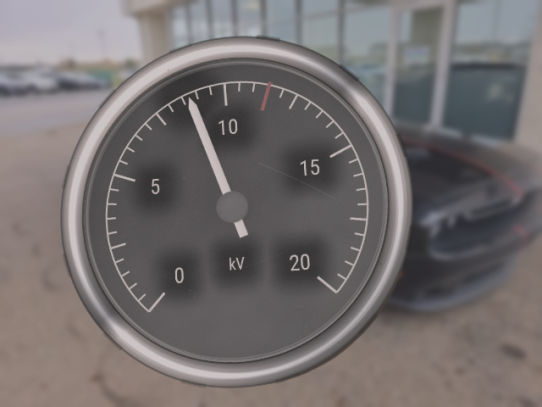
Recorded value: 8.75; kV
